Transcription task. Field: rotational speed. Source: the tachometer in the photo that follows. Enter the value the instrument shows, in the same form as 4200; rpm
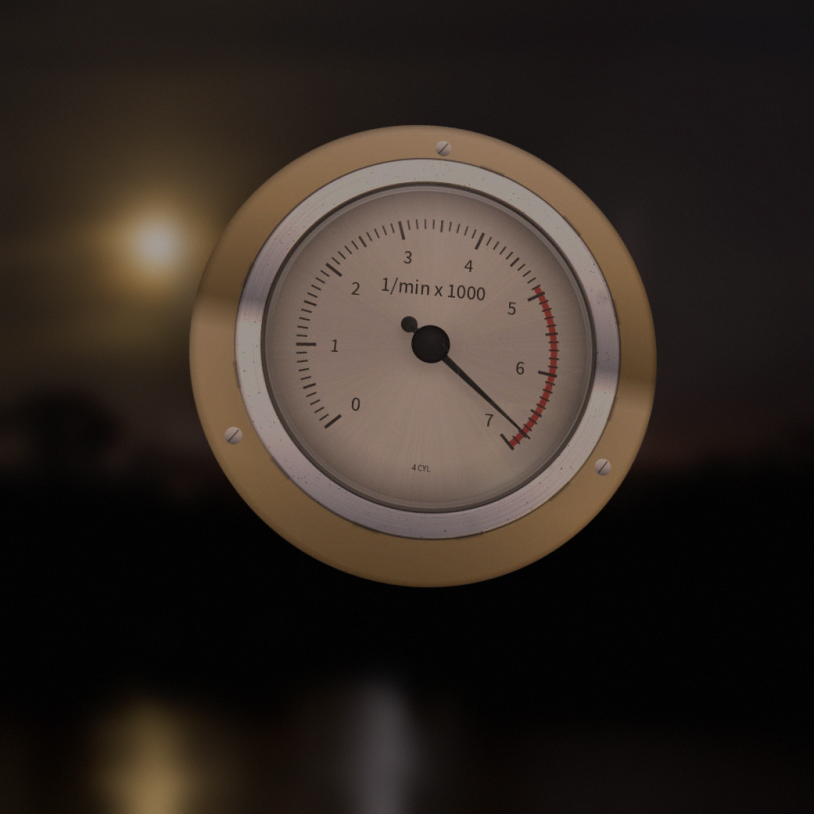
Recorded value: 6800; rpm
